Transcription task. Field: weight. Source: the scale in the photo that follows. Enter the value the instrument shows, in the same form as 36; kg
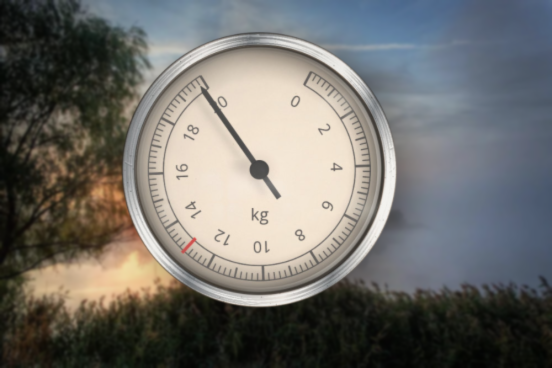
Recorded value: 19.8; kg
